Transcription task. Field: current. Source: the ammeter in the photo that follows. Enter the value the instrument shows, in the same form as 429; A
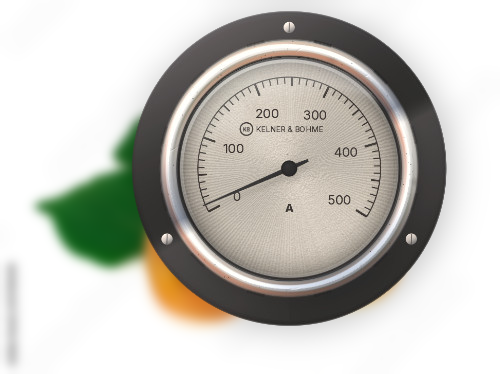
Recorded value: 10; A
